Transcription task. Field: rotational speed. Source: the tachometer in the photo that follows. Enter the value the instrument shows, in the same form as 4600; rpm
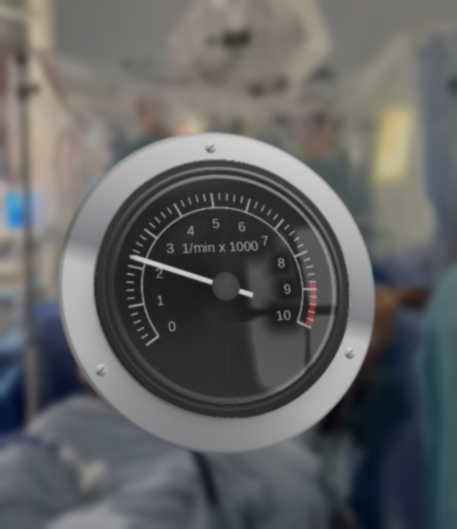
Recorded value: 2200; rpm
